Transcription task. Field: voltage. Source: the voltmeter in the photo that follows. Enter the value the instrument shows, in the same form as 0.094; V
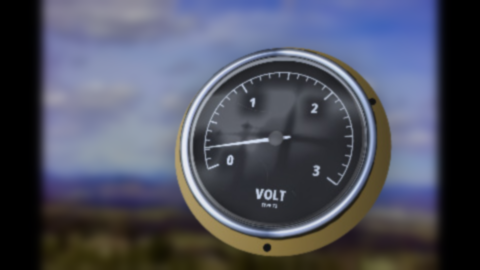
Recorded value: 0.2; V
